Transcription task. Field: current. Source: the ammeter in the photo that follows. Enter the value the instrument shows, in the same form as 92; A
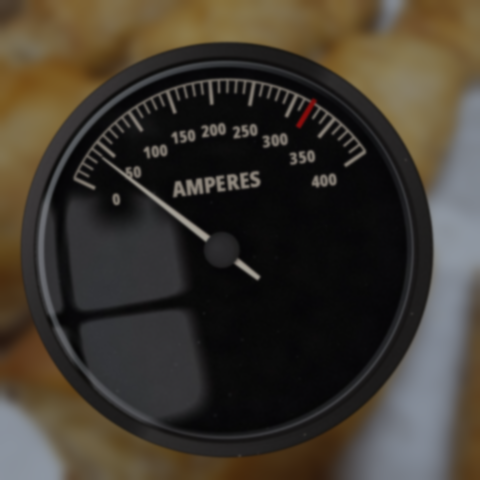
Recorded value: 40; A
